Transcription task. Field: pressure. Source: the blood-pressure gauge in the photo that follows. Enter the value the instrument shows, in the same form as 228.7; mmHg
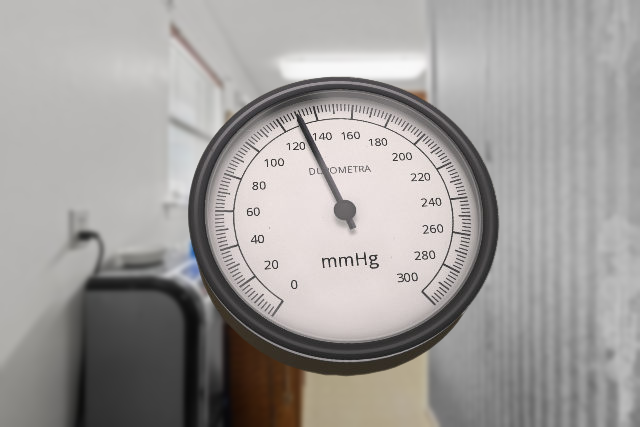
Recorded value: 130; mmHg
